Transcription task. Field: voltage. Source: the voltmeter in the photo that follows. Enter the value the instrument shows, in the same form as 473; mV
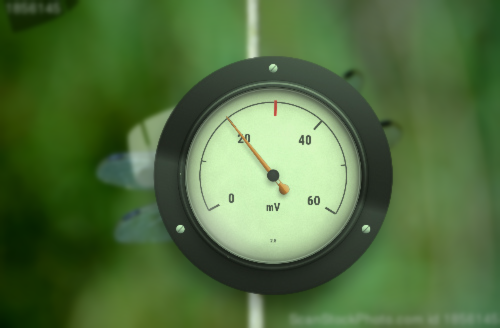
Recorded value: 20; mV
